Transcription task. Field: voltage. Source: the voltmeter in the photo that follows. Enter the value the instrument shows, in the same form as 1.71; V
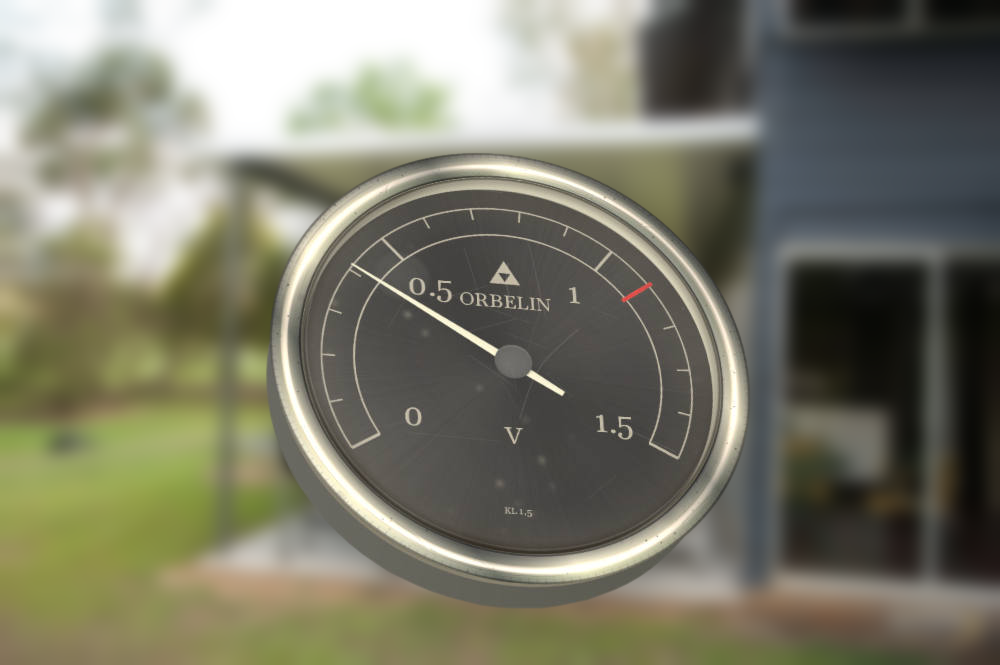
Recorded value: 0.4; V
